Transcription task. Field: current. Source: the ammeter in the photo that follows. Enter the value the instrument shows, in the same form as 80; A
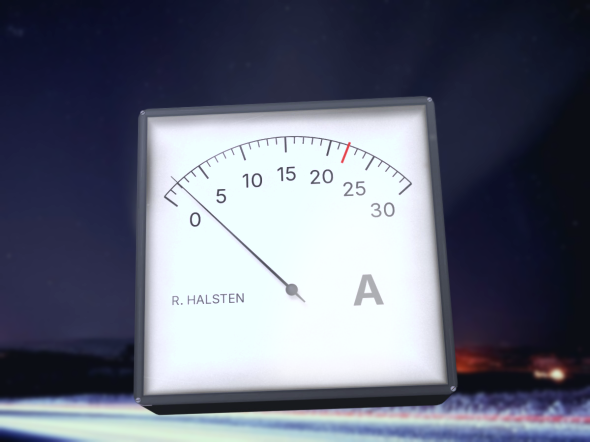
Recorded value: 2; A
